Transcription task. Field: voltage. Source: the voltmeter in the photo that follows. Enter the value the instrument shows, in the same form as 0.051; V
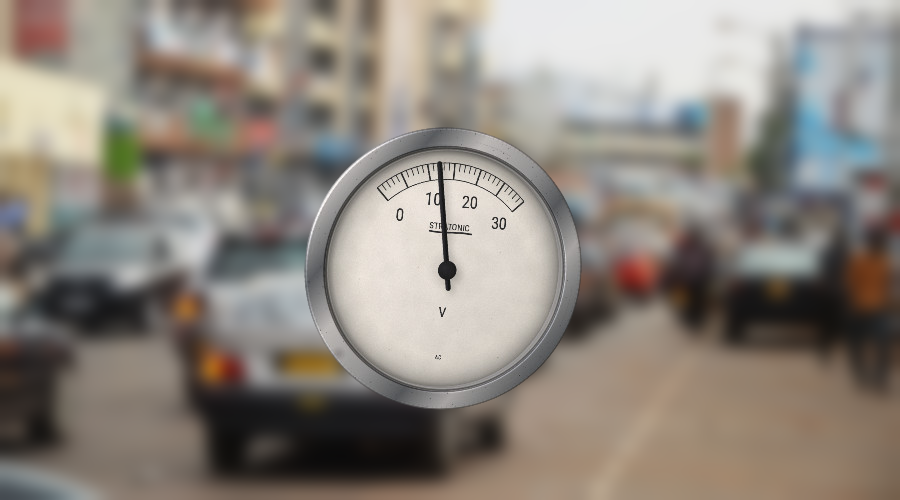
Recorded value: 12; V
